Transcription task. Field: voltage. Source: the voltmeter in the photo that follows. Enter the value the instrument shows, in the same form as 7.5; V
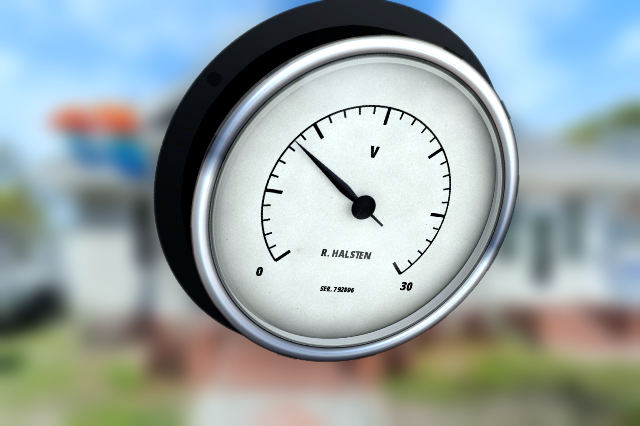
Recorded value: 8.5; V
